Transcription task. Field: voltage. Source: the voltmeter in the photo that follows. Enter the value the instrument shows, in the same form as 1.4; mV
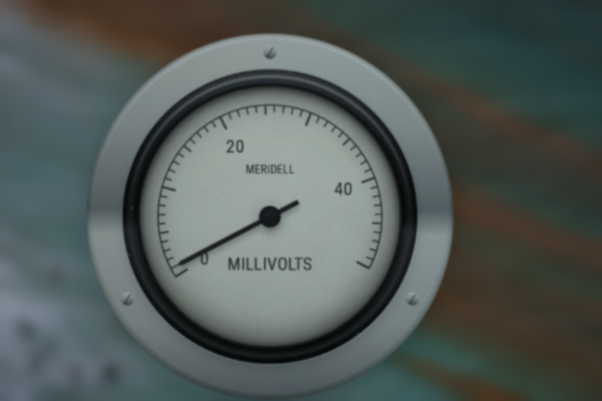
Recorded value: 1; mV
